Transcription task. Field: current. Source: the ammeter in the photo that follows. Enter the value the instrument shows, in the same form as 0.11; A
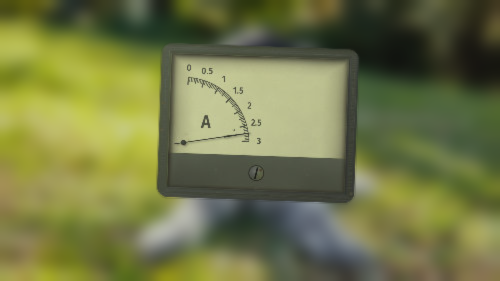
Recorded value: 2.75; A
